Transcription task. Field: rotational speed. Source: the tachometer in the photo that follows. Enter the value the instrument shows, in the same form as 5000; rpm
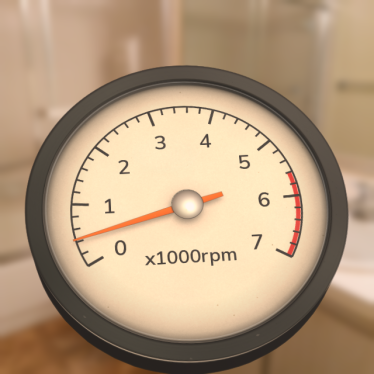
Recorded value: 400; rpm
